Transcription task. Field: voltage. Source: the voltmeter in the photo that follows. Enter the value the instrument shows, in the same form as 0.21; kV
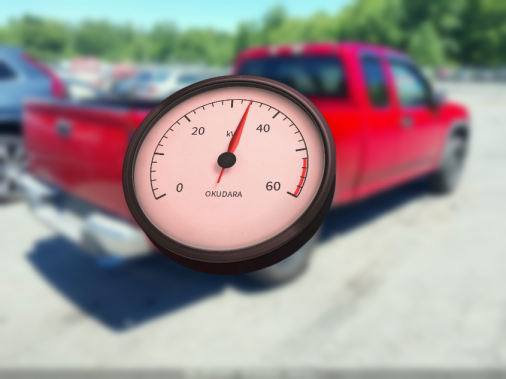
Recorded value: 34; kV
